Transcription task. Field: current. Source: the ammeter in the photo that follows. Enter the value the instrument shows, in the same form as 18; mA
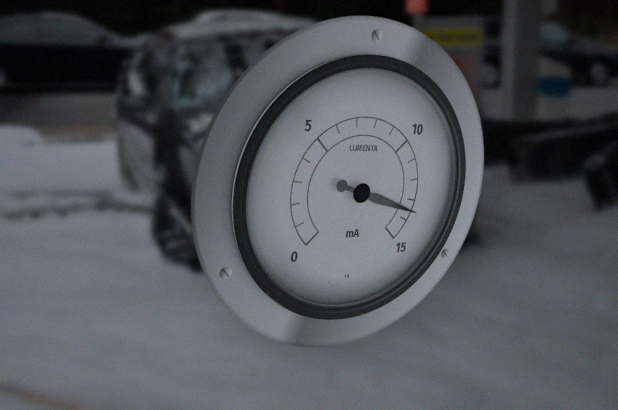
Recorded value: 13.5; mA
